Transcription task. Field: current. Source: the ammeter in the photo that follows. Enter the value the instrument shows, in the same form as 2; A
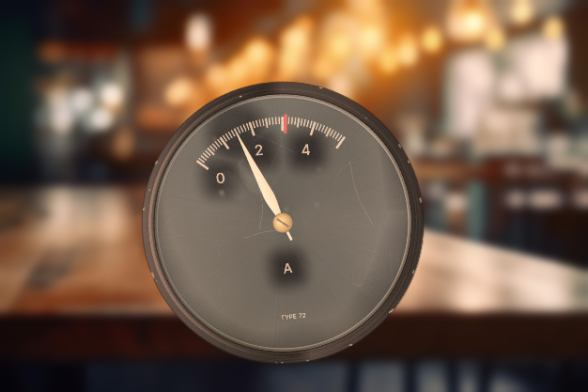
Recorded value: 1.5; A
